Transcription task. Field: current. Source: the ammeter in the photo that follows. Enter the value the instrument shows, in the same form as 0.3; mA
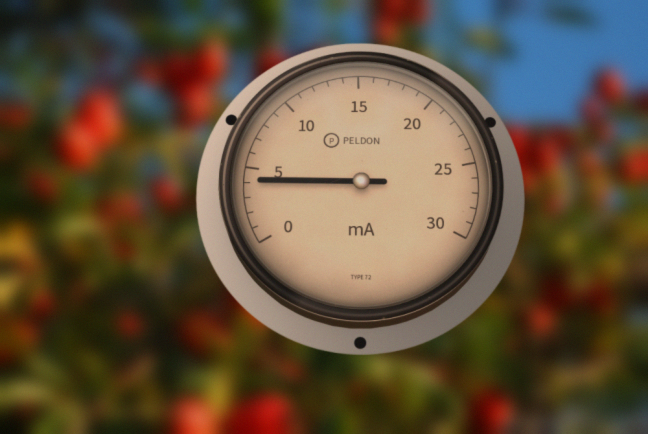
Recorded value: 4; mA
